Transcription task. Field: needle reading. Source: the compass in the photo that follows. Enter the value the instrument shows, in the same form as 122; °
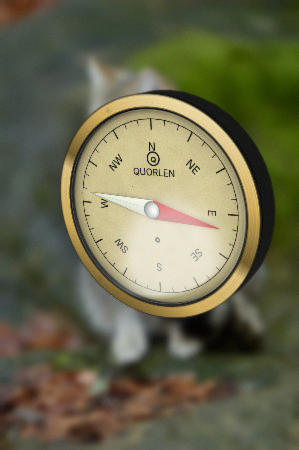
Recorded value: 100; °
